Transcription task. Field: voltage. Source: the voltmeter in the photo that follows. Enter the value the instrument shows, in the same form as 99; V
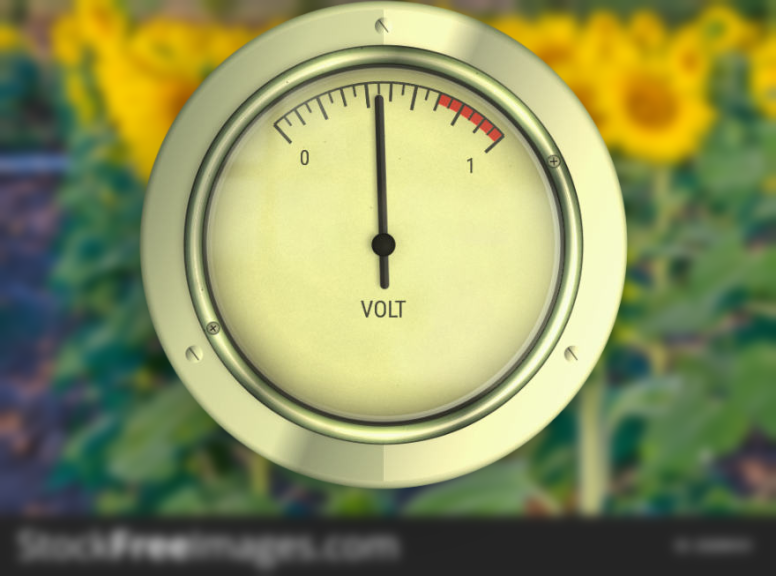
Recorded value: 0.45; V
